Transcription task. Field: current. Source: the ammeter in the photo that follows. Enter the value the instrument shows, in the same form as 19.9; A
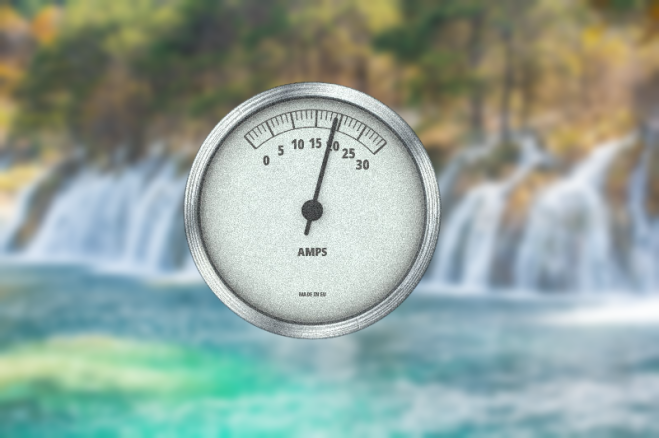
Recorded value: 19; A
